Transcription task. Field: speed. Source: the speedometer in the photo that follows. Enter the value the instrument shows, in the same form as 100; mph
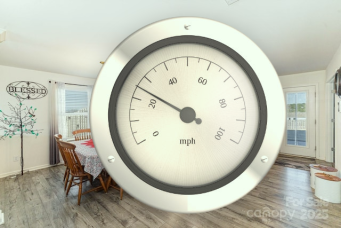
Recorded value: 25; mph
